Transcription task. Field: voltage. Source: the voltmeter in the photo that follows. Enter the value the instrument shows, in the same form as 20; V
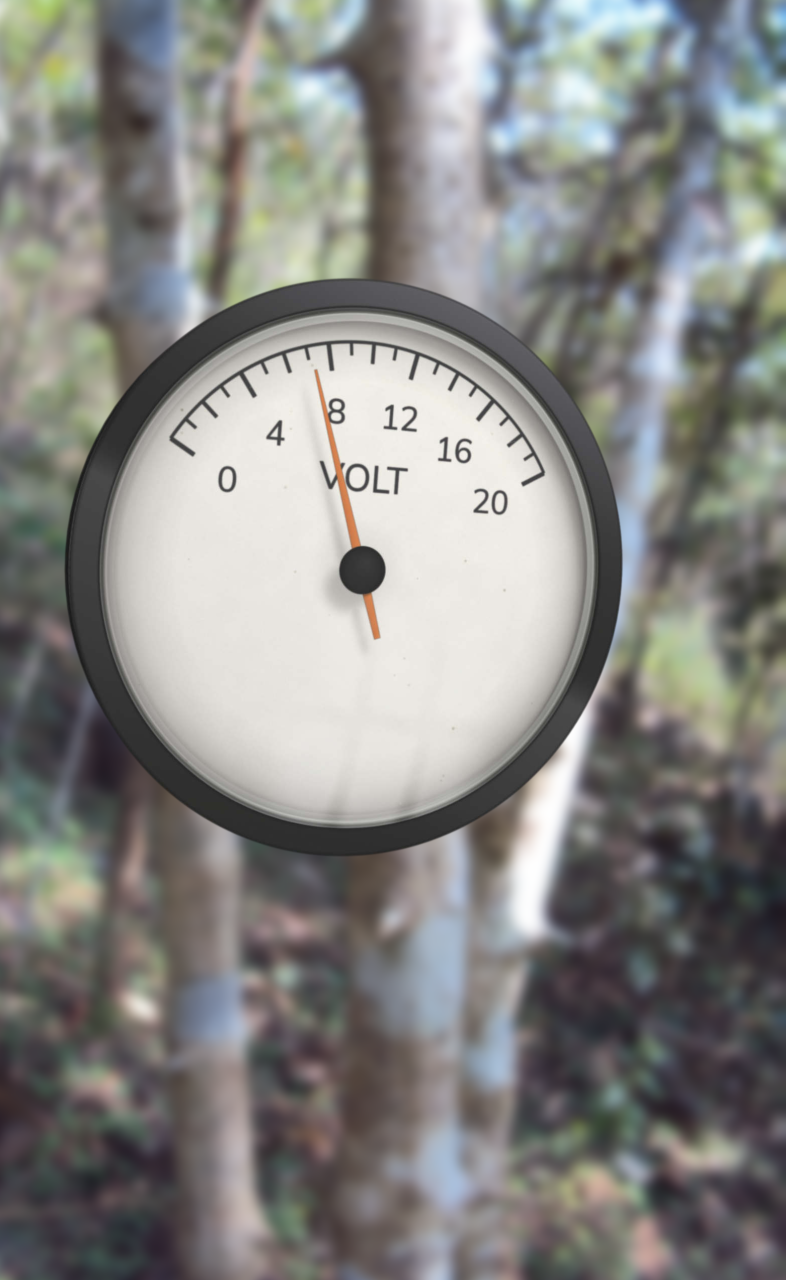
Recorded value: 7; V
